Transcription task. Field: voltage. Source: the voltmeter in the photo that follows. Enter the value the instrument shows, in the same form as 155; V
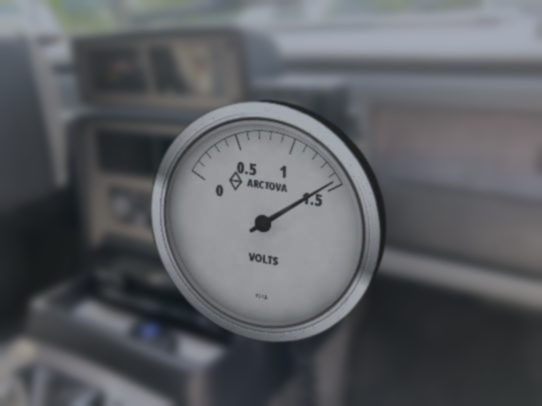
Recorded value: 1.45; V
